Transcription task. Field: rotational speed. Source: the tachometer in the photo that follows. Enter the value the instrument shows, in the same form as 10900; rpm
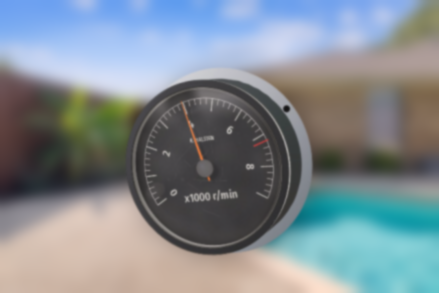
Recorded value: 4000; rpm
